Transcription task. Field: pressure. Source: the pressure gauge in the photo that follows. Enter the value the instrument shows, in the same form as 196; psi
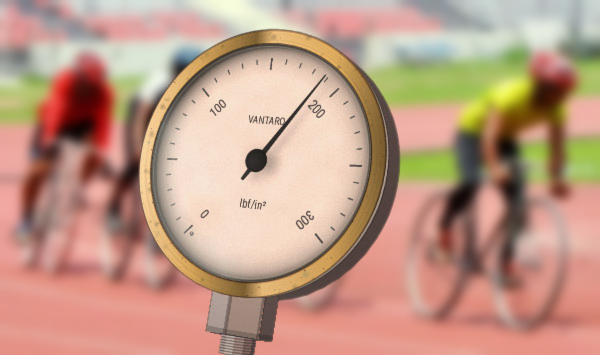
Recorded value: 190; psi
